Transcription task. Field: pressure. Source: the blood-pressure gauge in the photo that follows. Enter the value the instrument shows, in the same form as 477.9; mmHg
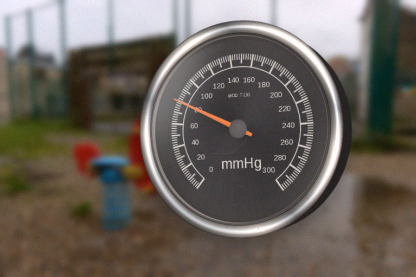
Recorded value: 80; mmHg
